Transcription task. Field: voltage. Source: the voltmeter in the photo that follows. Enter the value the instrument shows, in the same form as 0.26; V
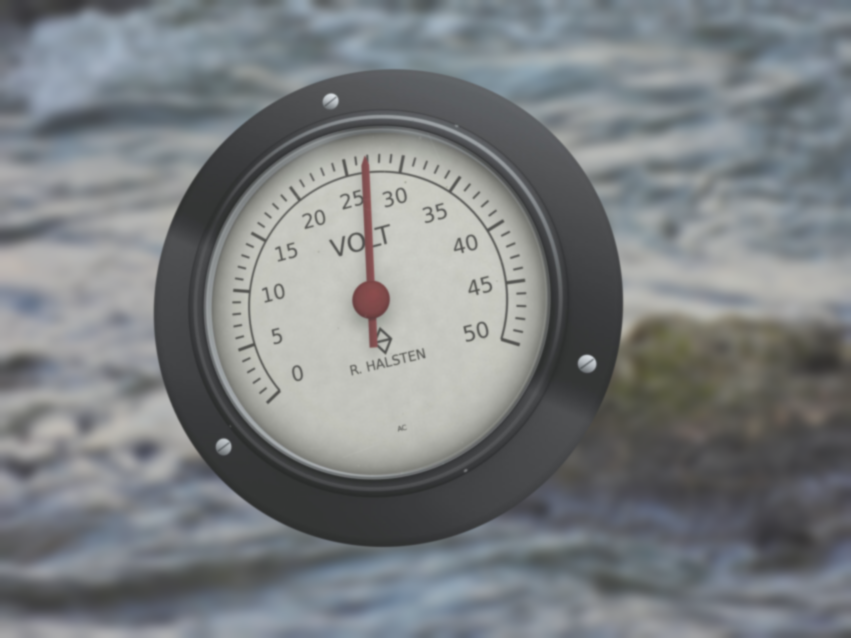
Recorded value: 27; V
